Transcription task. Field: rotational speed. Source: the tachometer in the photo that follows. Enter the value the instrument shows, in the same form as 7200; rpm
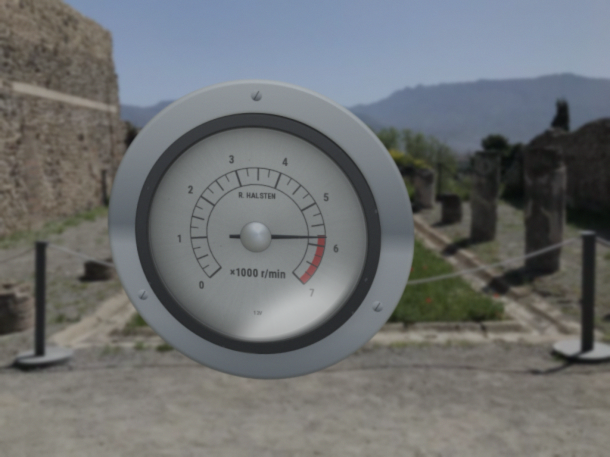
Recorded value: 5750; rpm
